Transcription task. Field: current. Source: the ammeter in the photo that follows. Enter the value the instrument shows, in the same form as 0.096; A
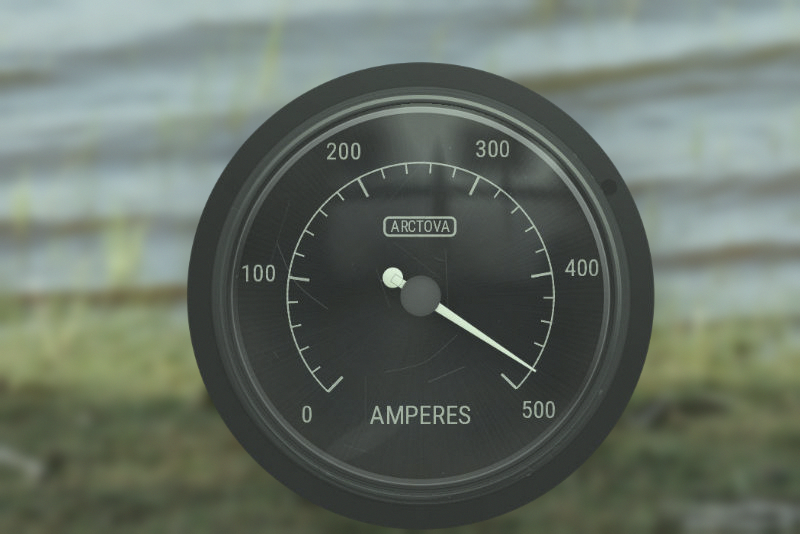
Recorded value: 480; A
